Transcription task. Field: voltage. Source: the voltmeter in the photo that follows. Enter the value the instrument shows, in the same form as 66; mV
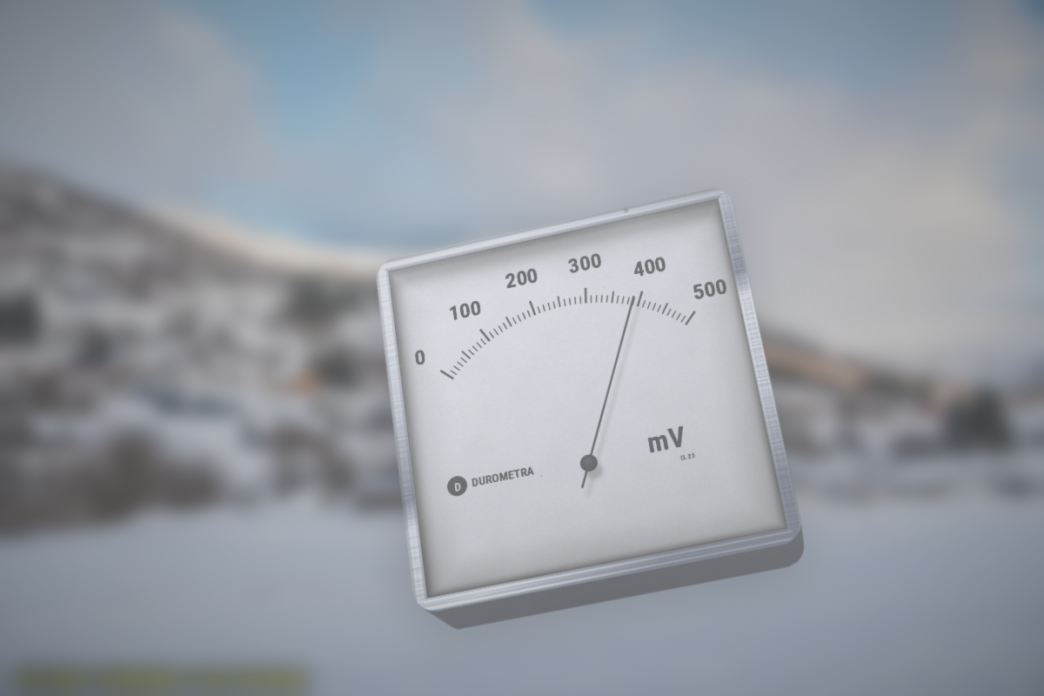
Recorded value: 390; mV
